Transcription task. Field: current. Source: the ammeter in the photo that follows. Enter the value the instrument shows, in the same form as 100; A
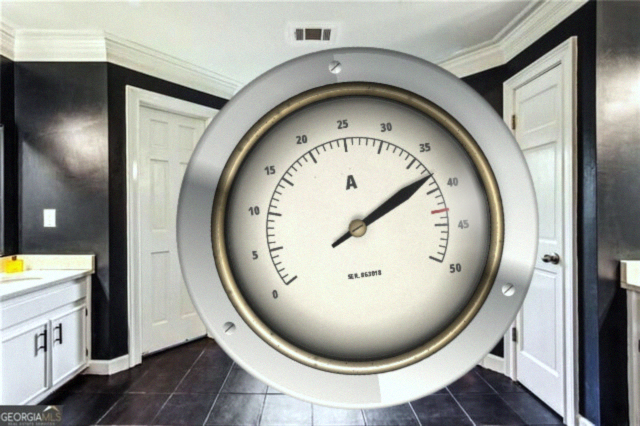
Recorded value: 38; A
